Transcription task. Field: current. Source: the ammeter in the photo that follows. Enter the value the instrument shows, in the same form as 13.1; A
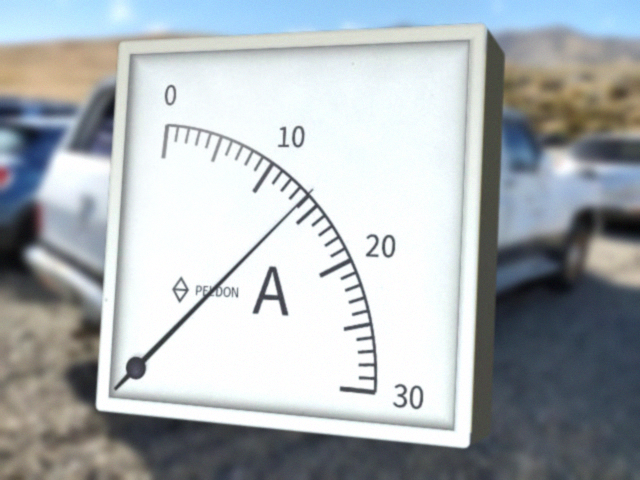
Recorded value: 14; A
